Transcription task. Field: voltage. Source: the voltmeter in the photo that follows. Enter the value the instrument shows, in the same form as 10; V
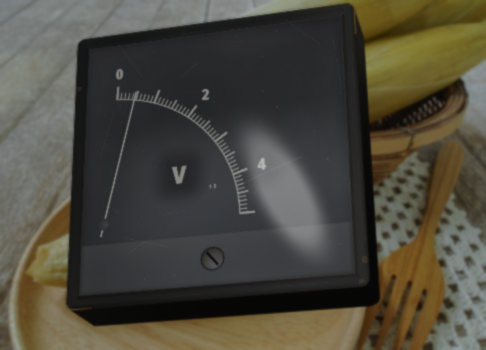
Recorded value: 0.5; V
